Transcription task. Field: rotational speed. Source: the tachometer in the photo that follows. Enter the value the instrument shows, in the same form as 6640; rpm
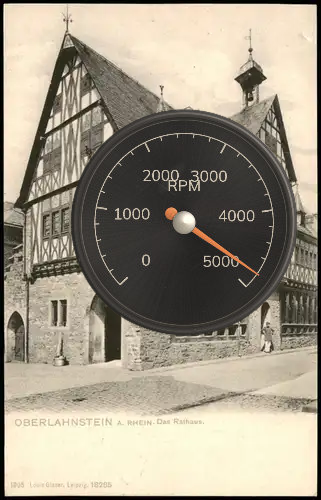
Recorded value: 4800; rpm
